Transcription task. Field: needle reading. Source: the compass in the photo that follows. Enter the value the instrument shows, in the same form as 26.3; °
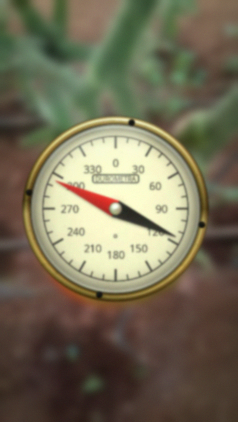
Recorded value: 295; °
